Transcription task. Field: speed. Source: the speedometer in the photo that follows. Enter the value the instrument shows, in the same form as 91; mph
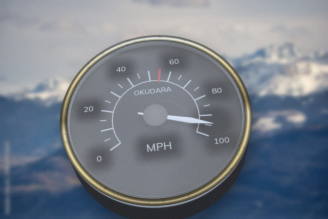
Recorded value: 95; mph
